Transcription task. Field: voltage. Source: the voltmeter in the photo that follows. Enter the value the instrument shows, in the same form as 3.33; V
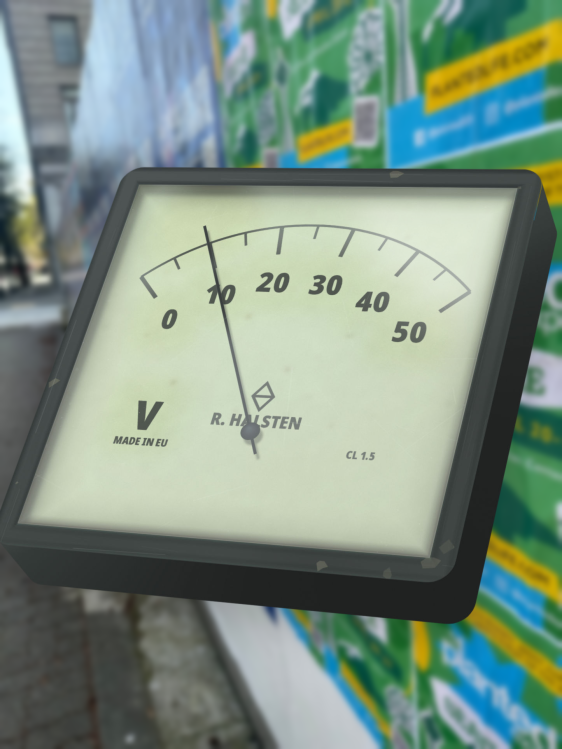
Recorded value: 10; V
